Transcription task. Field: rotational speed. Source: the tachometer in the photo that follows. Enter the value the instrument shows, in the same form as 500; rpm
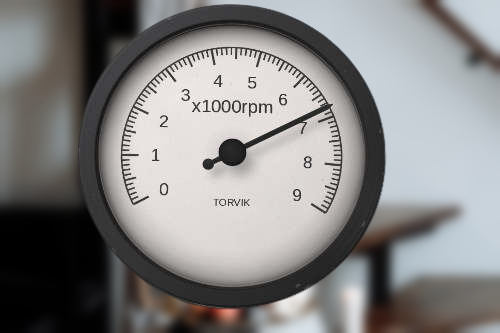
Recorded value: 6800; rpm
